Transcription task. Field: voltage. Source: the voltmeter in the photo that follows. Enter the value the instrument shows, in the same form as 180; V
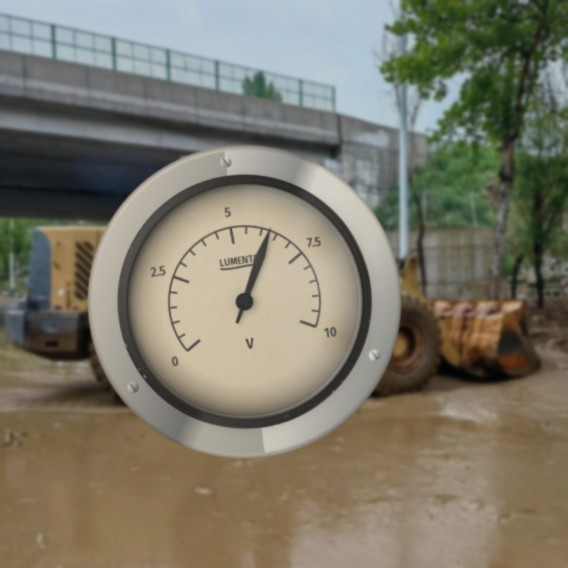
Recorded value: 6.25; V
